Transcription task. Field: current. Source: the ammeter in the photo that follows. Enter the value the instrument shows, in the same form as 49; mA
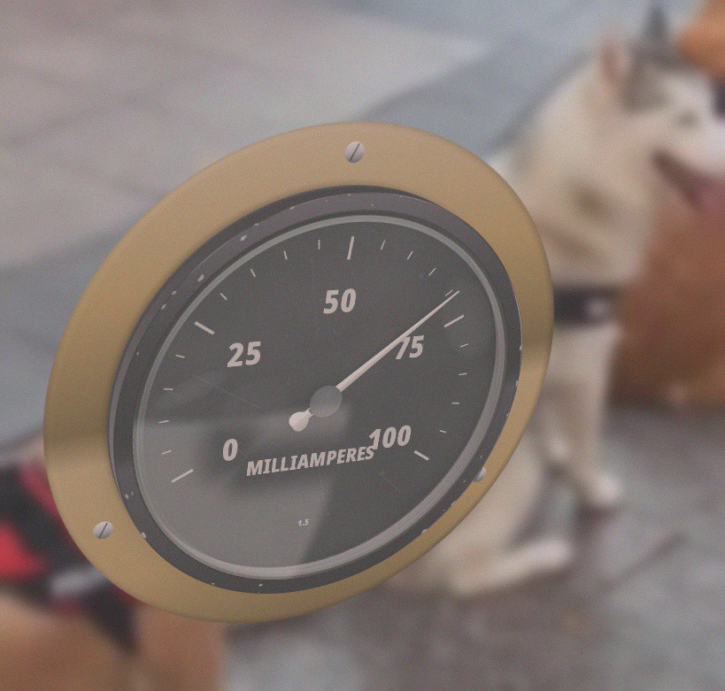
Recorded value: 70; mA
